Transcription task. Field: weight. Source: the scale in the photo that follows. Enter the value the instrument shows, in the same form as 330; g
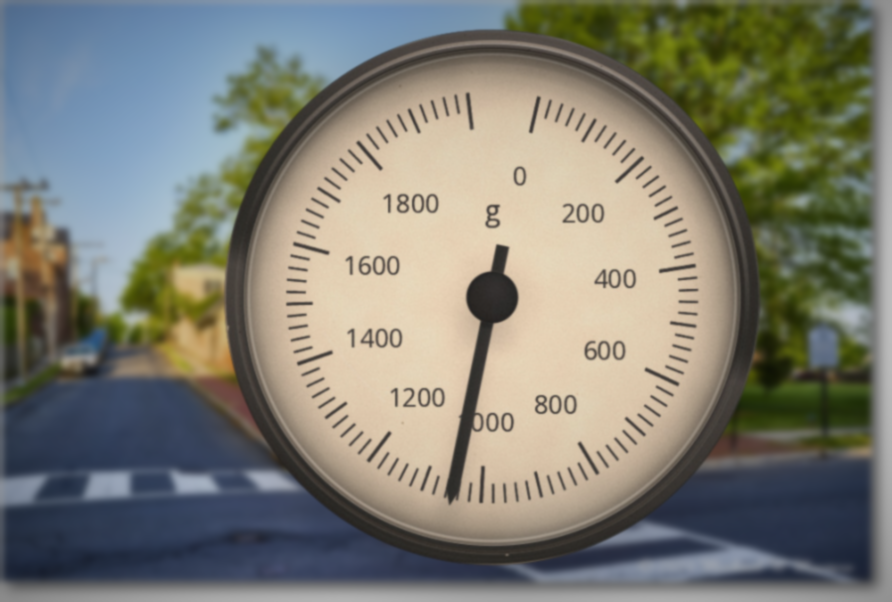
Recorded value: 1050; g
